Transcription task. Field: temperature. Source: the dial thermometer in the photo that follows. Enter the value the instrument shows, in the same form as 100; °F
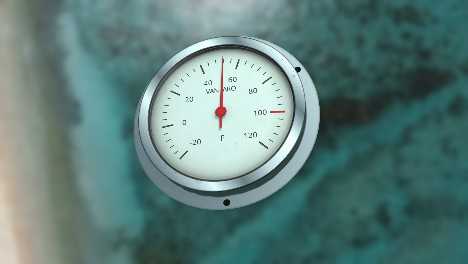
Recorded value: 52; °F
